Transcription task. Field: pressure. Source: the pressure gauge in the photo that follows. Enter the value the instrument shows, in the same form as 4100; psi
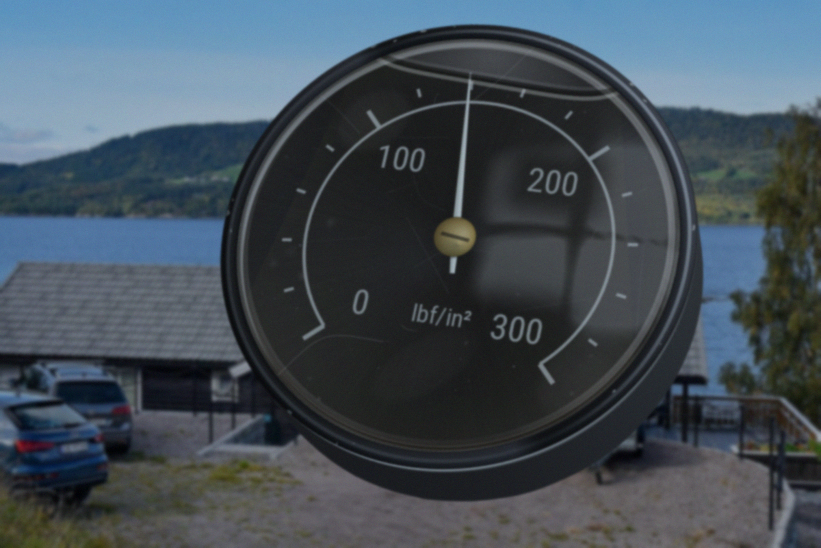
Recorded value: 140; psi
